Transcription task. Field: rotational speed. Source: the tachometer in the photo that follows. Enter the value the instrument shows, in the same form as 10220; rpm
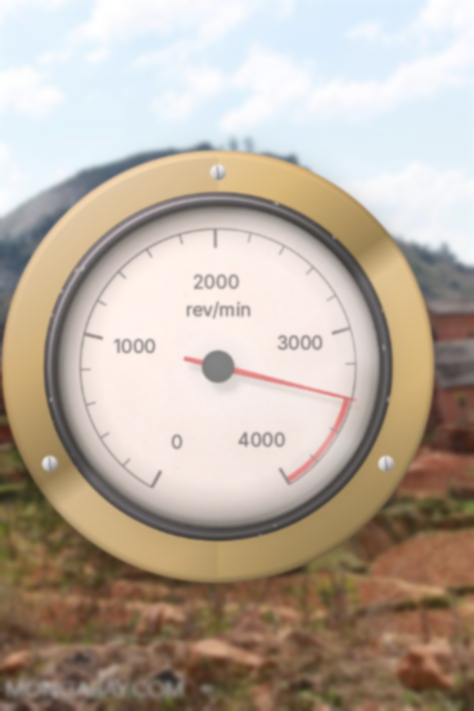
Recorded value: 3400; rpm
